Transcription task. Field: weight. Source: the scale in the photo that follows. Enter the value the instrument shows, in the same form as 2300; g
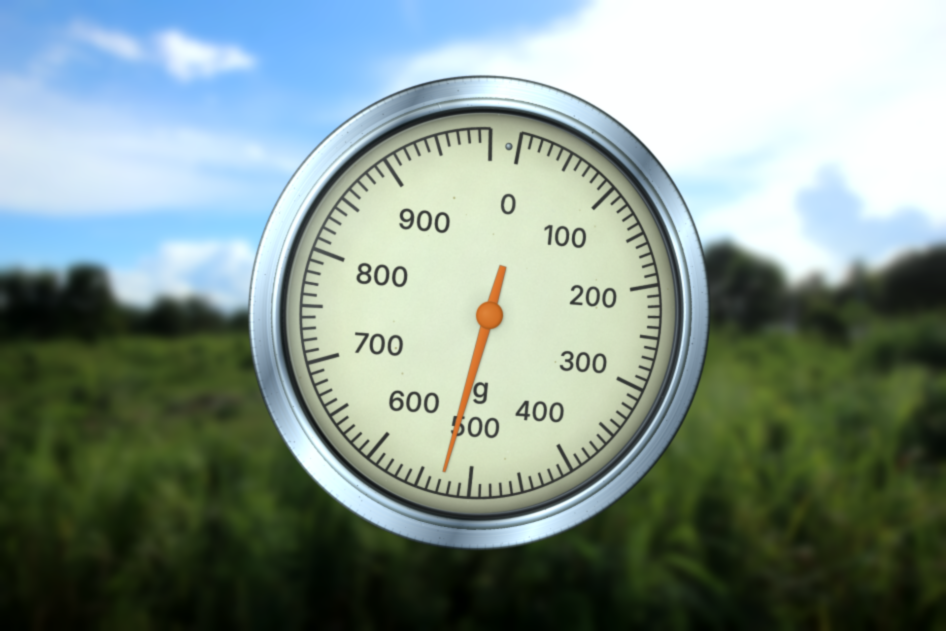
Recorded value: 530; g
